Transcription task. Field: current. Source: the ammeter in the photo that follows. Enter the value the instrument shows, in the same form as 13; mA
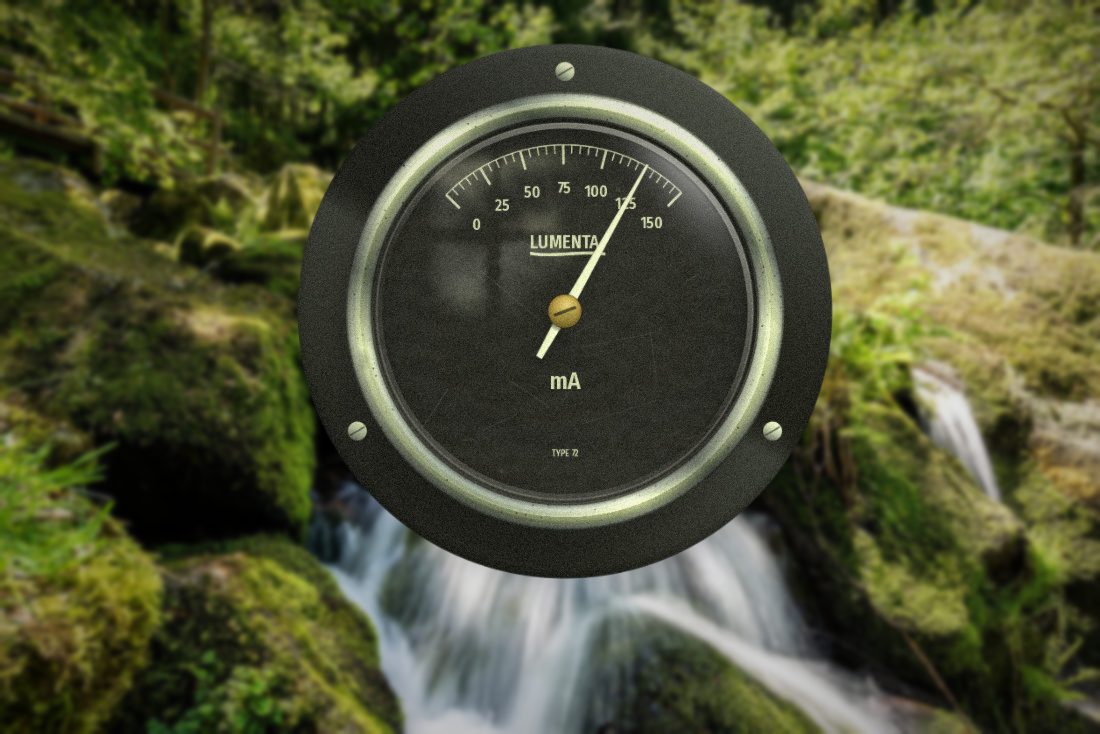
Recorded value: 125; mA
